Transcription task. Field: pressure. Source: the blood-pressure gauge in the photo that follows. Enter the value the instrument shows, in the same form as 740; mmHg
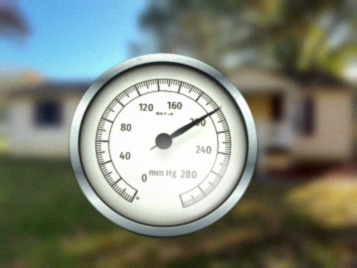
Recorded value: 200; mmHg
